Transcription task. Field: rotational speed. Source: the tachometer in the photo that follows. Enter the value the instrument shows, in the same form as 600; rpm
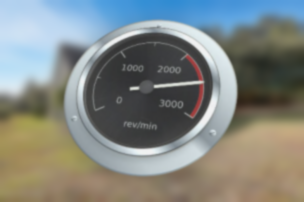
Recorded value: 2500; rpm
